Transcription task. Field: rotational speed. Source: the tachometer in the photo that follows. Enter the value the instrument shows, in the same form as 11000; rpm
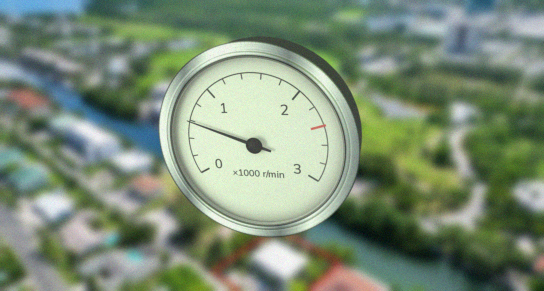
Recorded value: 600; rpm
